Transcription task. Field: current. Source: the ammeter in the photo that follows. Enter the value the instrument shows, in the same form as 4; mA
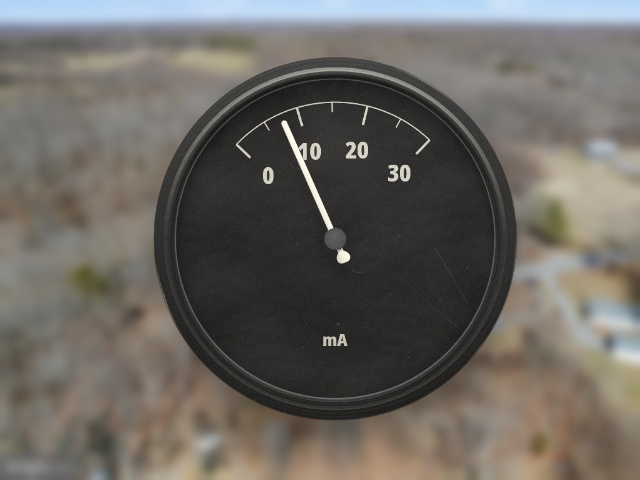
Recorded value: 7.5; mA
